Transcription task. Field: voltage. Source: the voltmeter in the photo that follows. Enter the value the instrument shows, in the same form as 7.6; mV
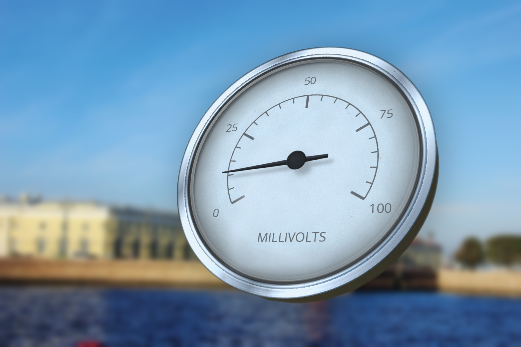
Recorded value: 10; mV
